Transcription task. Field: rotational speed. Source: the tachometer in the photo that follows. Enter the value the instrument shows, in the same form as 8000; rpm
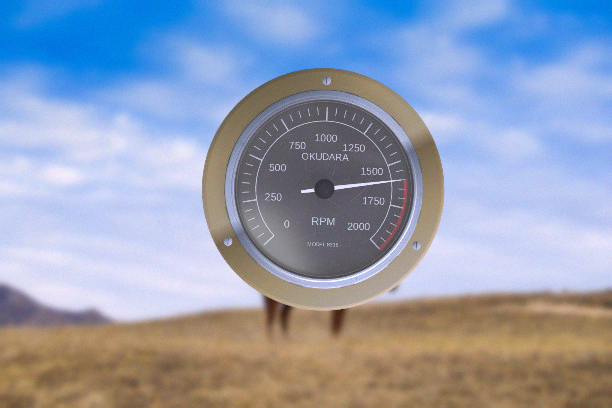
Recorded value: 1600; rpm
